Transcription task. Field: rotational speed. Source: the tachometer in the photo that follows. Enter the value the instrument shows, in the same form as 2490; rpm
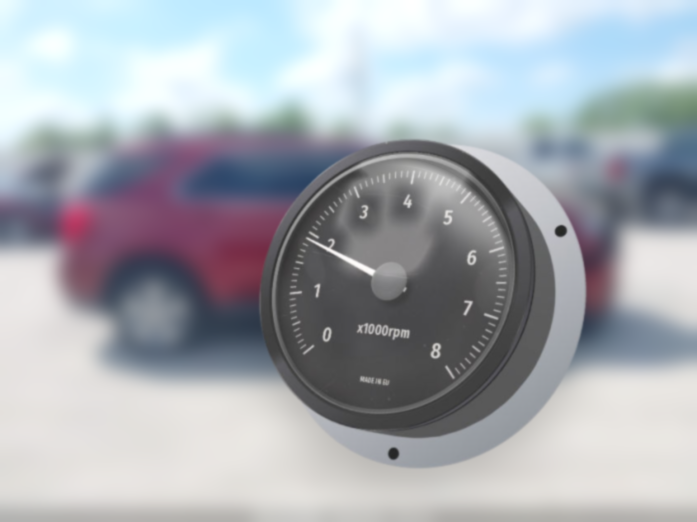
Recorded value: 1900; rpm
